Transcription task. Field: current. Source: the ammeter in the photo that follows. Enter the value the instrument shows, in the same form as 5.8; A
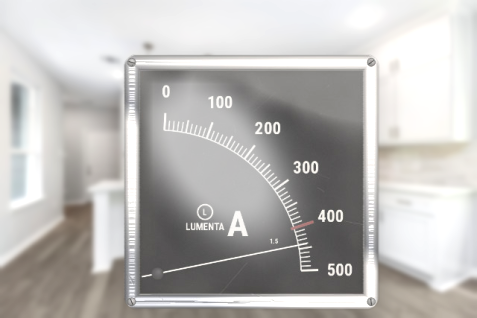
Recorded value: 440; A
